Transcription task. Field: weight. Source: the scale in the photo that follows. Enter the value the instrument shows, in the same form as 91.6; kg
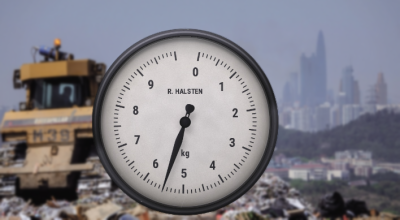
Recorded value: 5.5; kg
